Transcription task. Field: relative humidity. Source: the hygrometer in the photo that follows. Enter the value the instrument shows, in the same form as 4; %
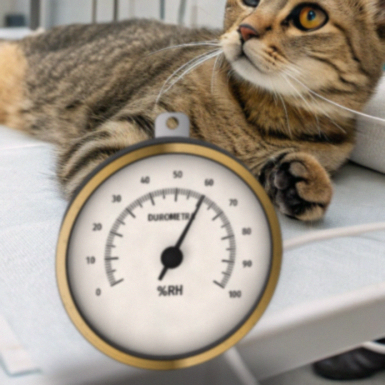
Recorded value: 60; %
